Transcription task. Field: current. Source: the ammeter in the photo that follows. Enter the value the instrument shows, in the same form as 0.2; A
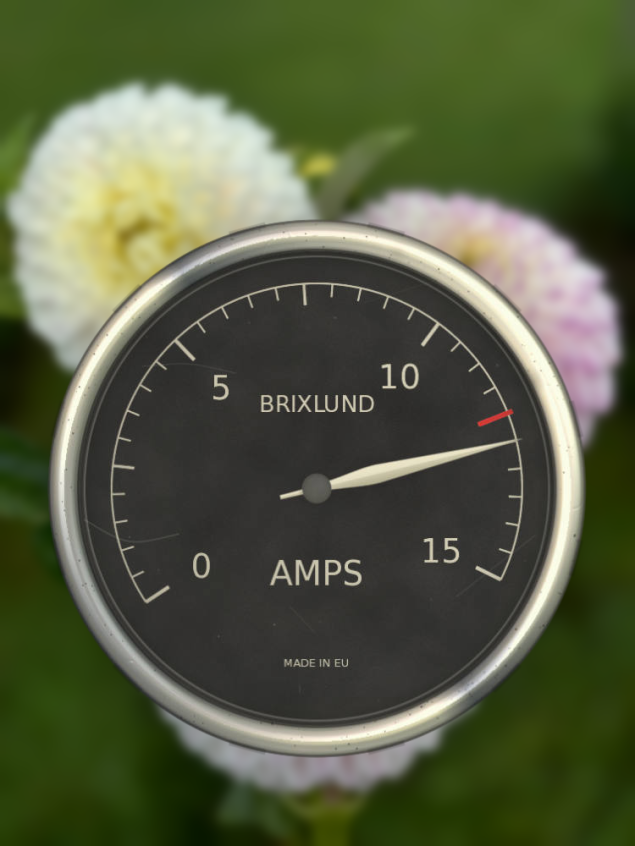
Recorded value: 12.5; A
